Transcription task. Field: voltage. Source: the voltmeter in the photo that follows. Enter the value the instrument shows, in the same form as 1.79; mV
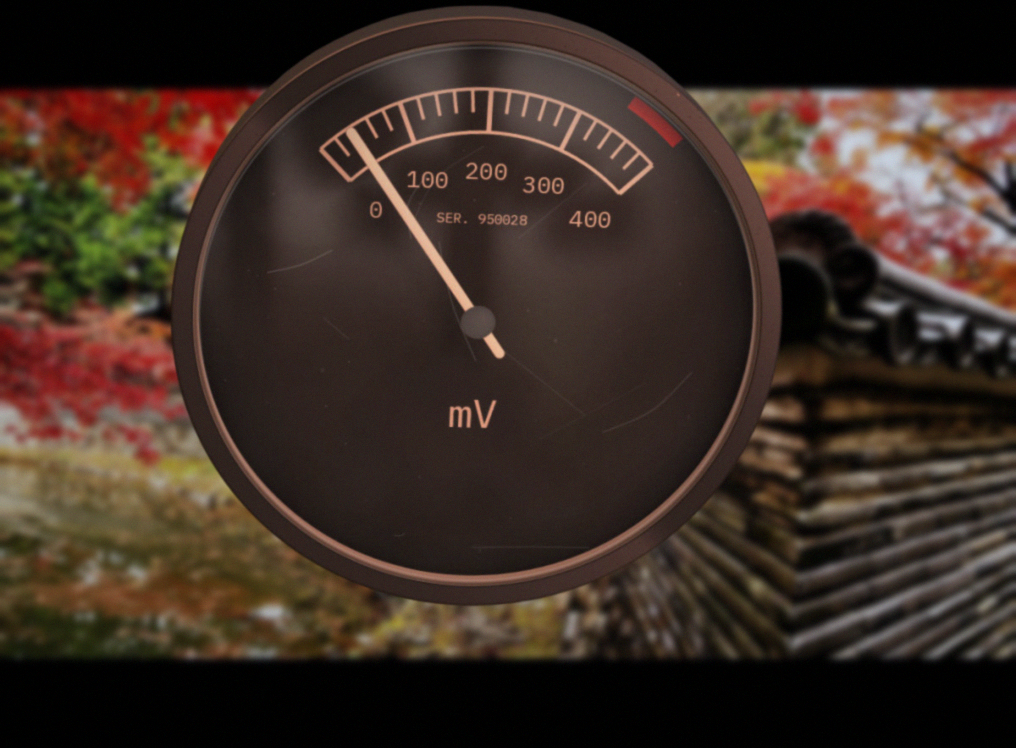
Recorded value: 40; mV
